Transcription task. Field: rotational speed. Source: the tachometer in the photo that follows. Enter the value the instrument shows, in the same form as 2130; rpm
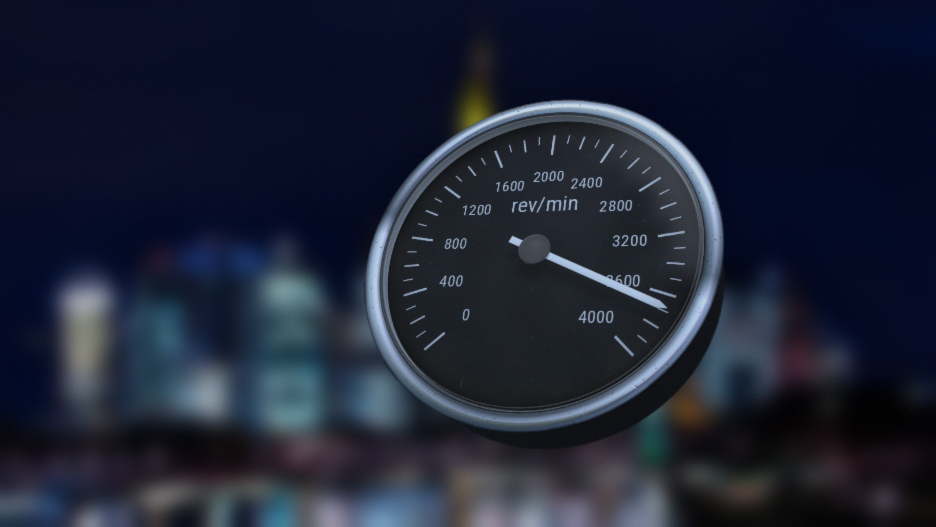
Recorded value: 3700; rpm
